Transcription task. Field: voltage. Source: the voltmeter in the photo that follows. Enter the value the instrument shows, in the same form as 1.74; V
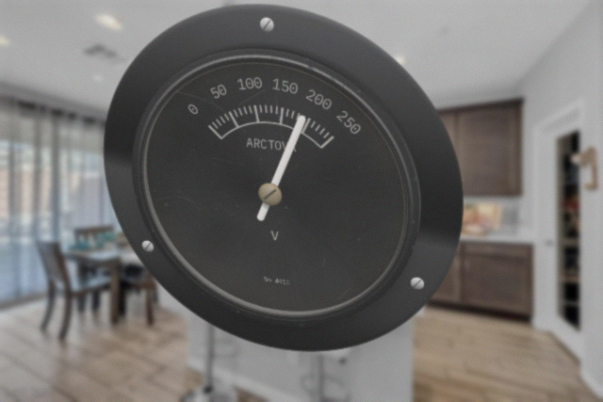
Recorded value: 190; V
